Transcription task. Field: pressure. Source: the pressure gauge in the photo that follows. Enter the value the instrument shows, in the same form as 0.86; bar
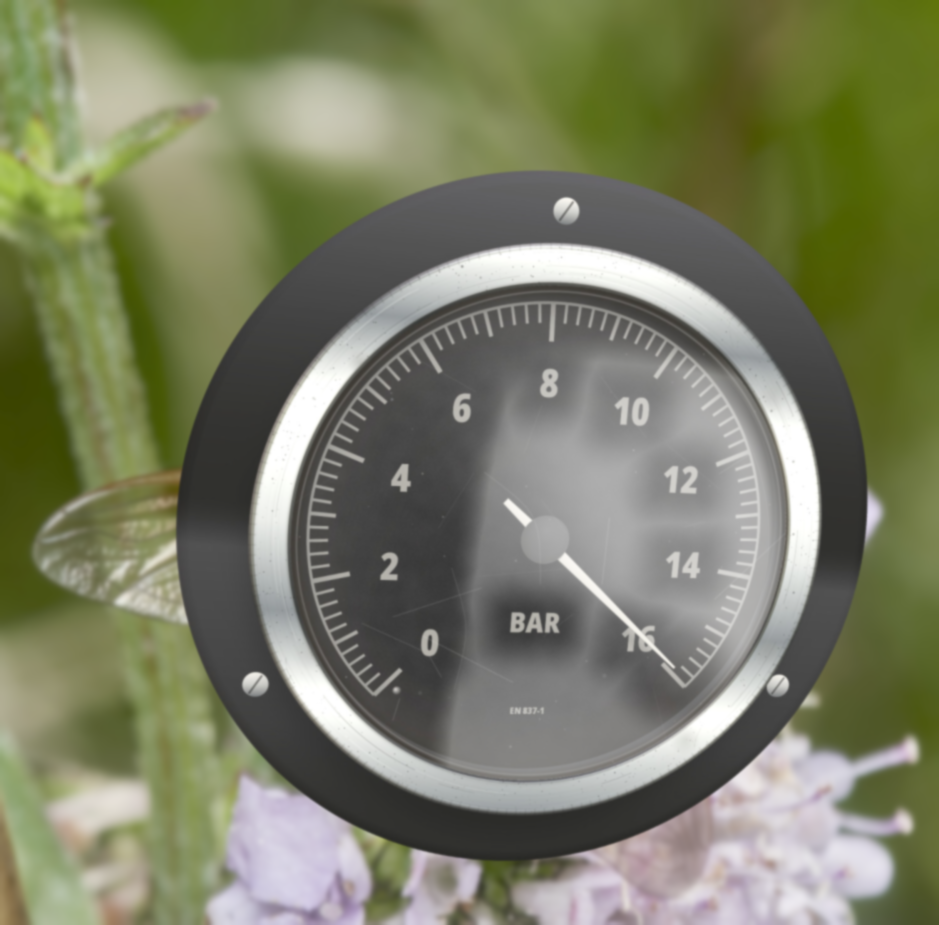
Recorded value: 15.9; bar
